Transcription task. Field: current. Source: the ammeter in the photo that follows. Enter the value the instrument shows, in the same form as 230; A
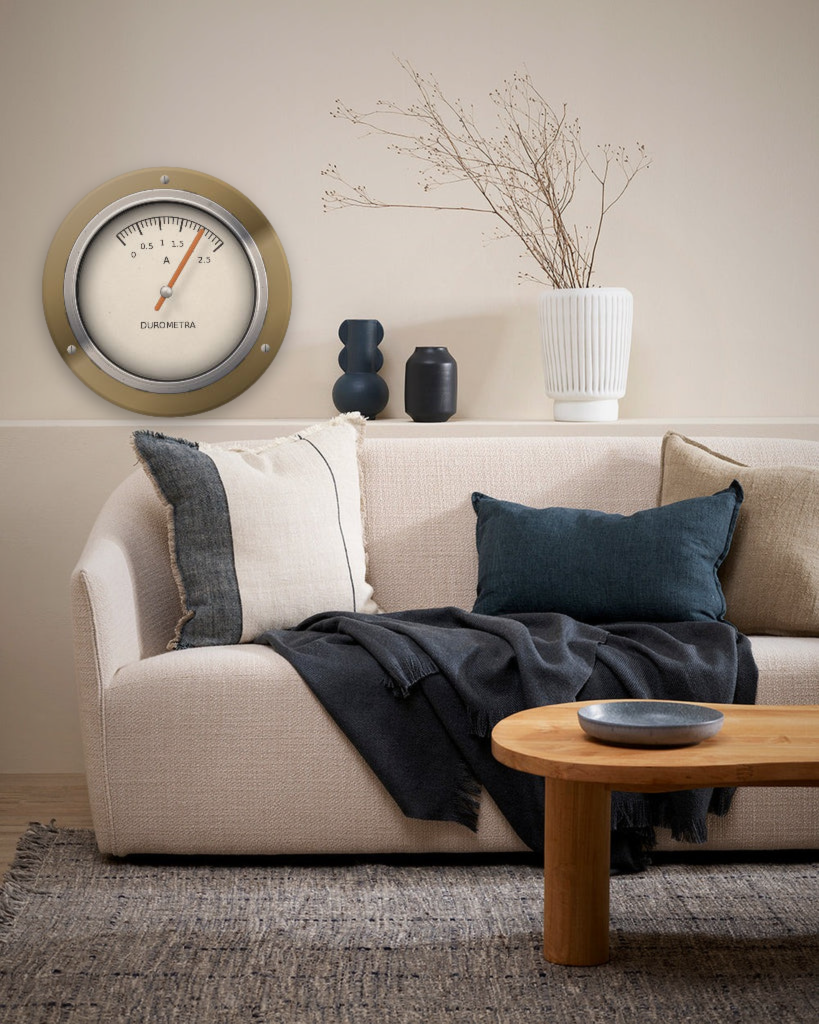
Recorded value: 2; A
